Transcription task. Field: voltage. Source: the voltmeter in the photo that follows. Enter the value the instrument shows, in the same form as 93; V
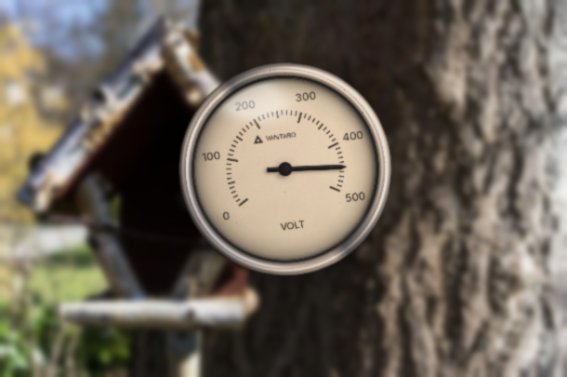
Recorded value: 450; V
